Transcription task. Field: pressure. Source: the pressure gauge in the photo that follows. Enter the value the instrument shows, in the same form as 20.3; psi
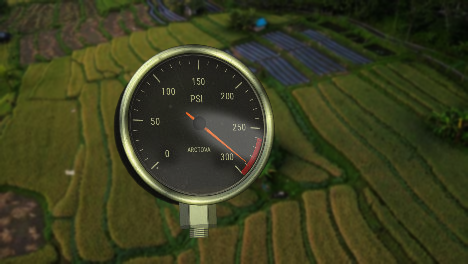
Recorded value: 290; psi
